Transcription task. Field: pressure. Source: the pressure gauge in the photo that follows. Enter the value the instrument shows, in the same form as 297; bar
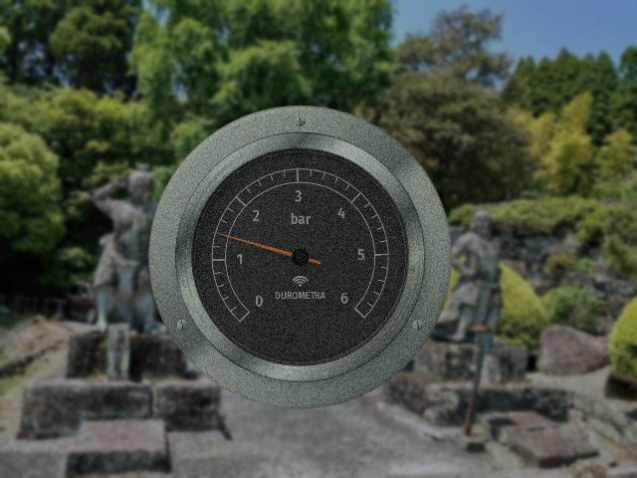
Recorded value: 1.4; bar
